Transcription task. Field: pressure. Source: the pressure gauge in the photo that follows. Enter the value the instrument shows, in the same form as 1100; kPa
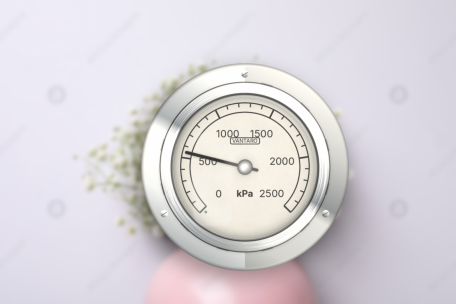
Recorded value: 550; kPa
